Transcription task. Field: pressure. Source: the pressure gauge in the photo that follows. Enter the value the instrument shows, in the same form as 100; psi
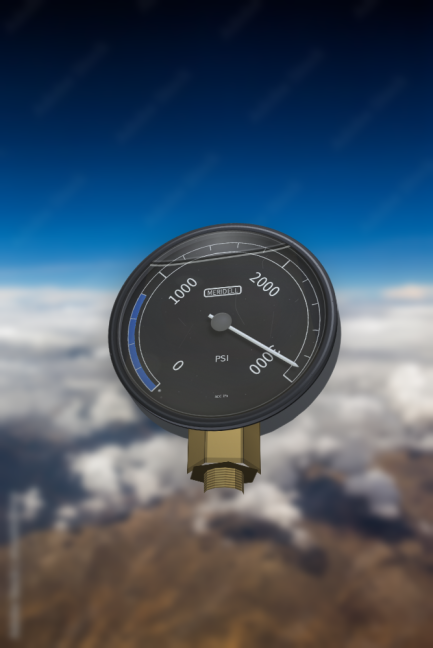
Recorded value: 2900; psi
